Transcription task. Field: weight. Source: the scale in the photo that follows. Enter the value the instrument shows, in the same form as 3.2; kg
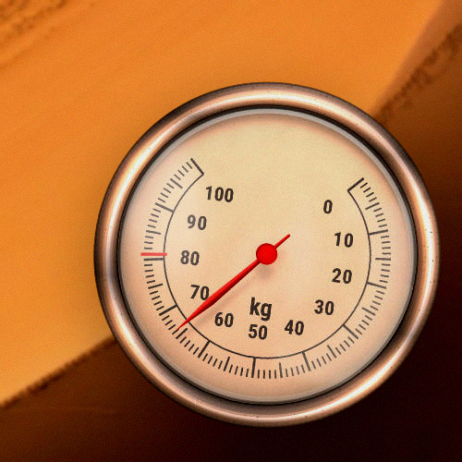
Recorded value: 66; kg
